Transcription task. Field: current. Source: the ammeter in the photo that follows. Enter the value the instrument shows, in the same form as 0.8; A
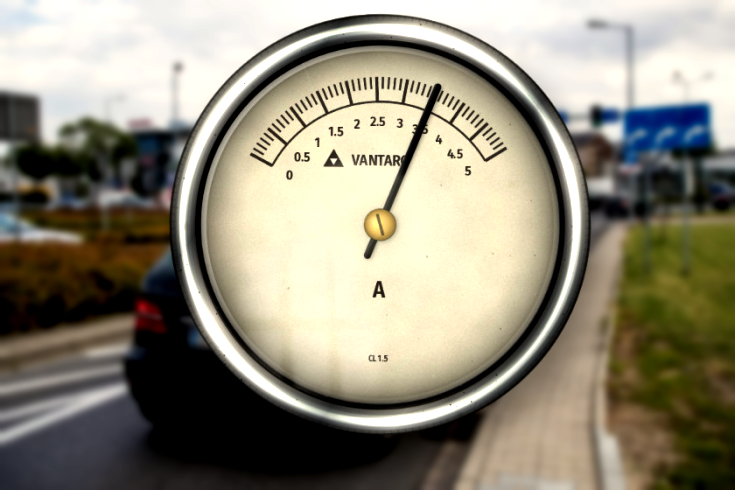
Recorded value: 3.5; A
